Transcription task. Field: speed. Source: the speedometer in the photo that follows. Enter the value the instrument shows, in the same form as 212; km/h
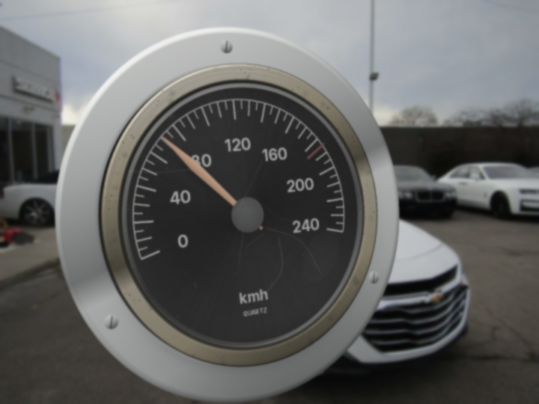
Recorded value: 70; km/h
